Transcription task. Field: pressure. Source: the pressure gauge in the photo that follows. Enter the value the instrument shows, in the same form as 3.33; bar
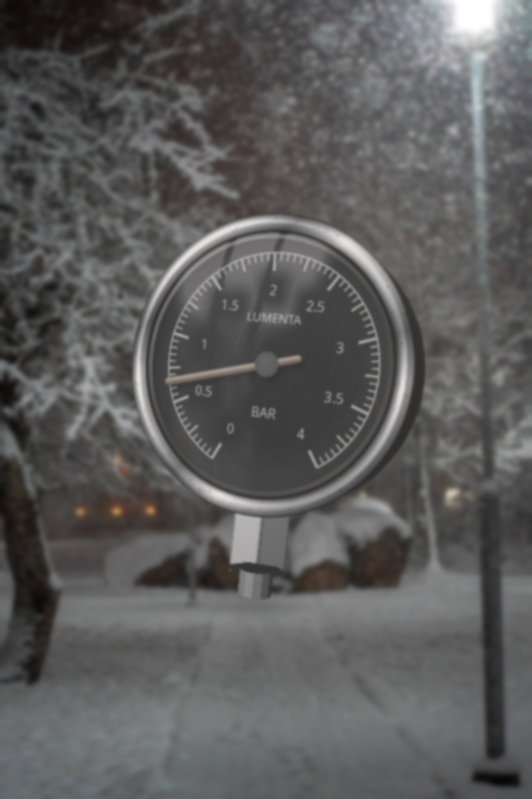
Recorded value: 0.65; bar
